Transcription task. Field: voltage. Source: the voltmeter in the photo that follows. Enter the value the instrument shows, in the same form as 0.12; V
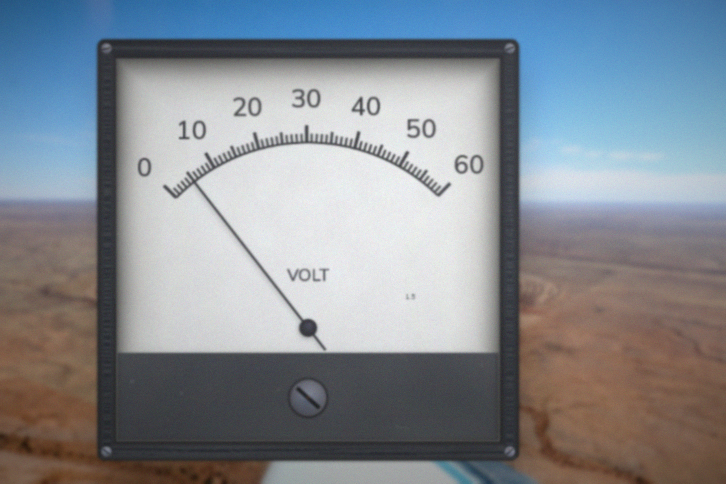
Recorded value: 5; V
